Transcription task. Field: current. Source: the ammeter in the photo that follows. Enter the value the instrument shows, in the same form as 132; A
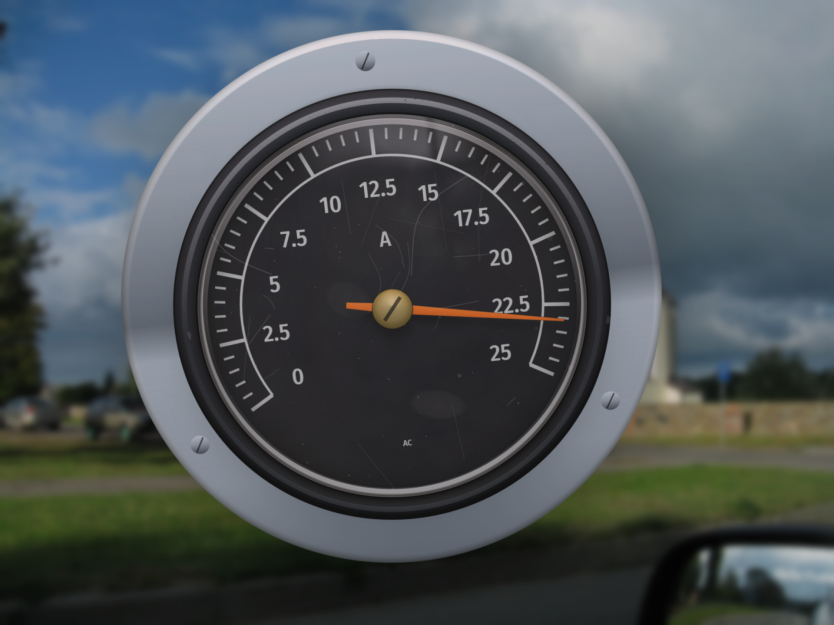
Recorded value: 23; A
